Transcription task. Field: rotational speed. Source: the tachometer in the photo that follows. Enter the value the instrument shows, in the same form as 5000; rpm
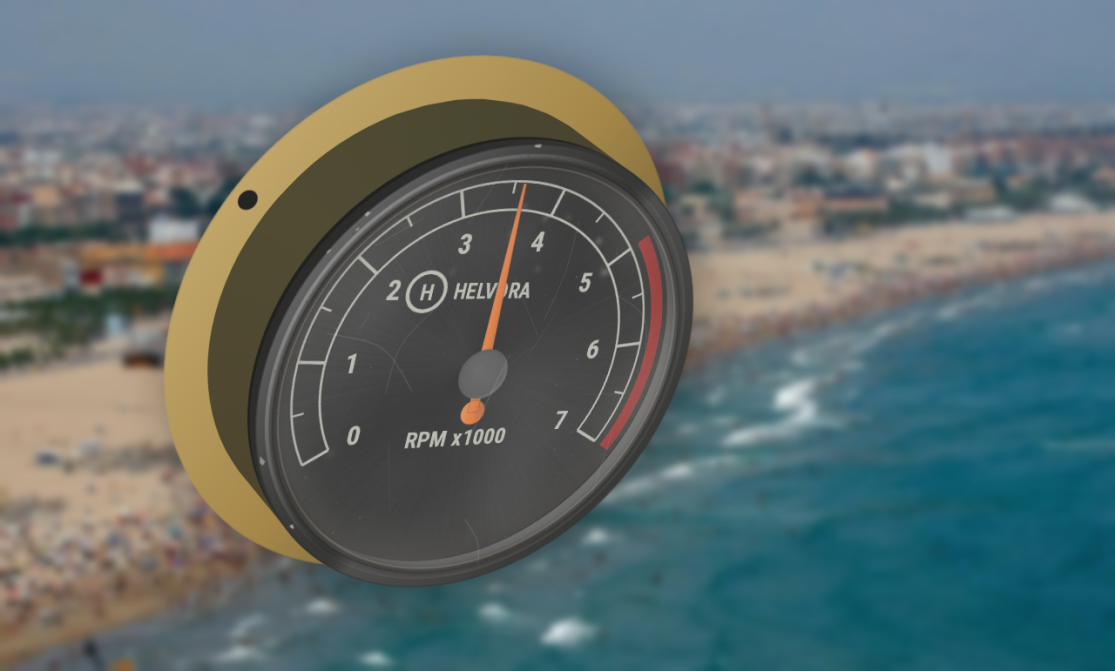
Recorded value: 3500; rpm
